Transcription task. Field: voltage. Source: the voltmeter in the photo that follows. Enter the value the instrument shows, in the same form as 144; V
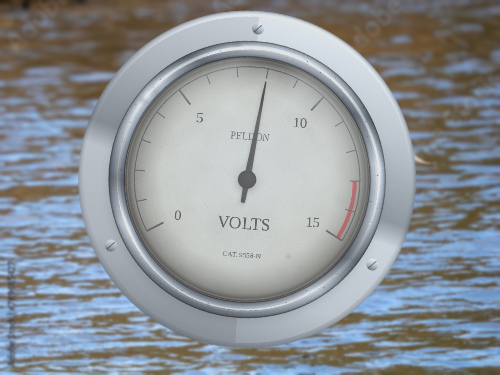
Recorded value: 8; V
